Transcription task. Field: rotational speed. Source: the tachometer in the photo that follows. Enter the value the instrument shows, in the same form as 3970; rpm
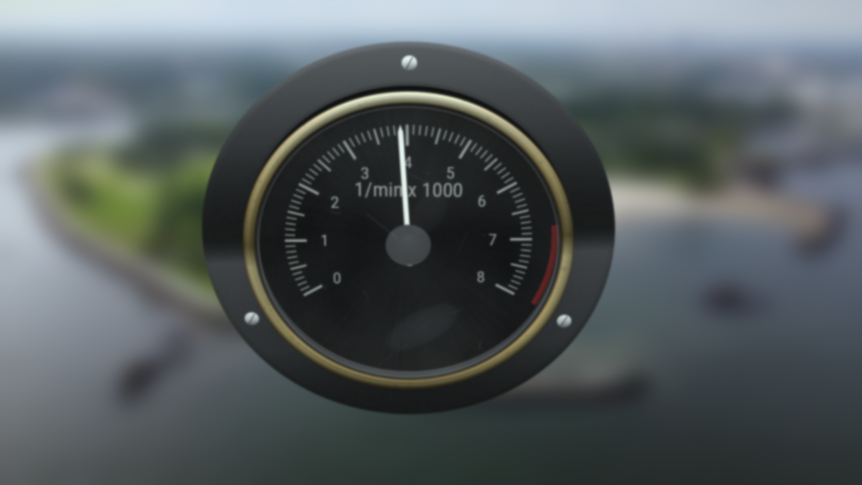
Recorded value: 3900; rpm
